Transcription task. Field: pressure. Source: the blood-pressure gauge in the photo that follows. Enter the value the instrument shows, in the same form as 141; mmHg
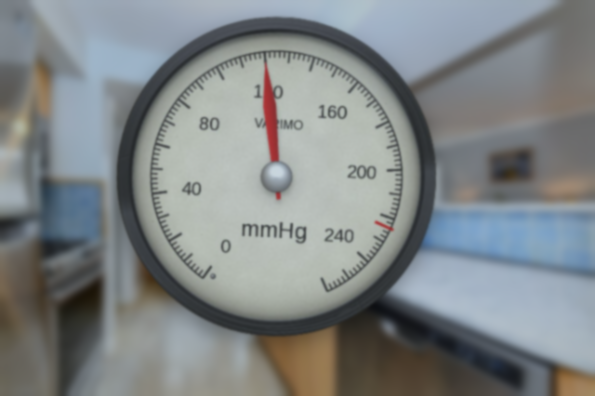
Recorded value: 120; mmHg
